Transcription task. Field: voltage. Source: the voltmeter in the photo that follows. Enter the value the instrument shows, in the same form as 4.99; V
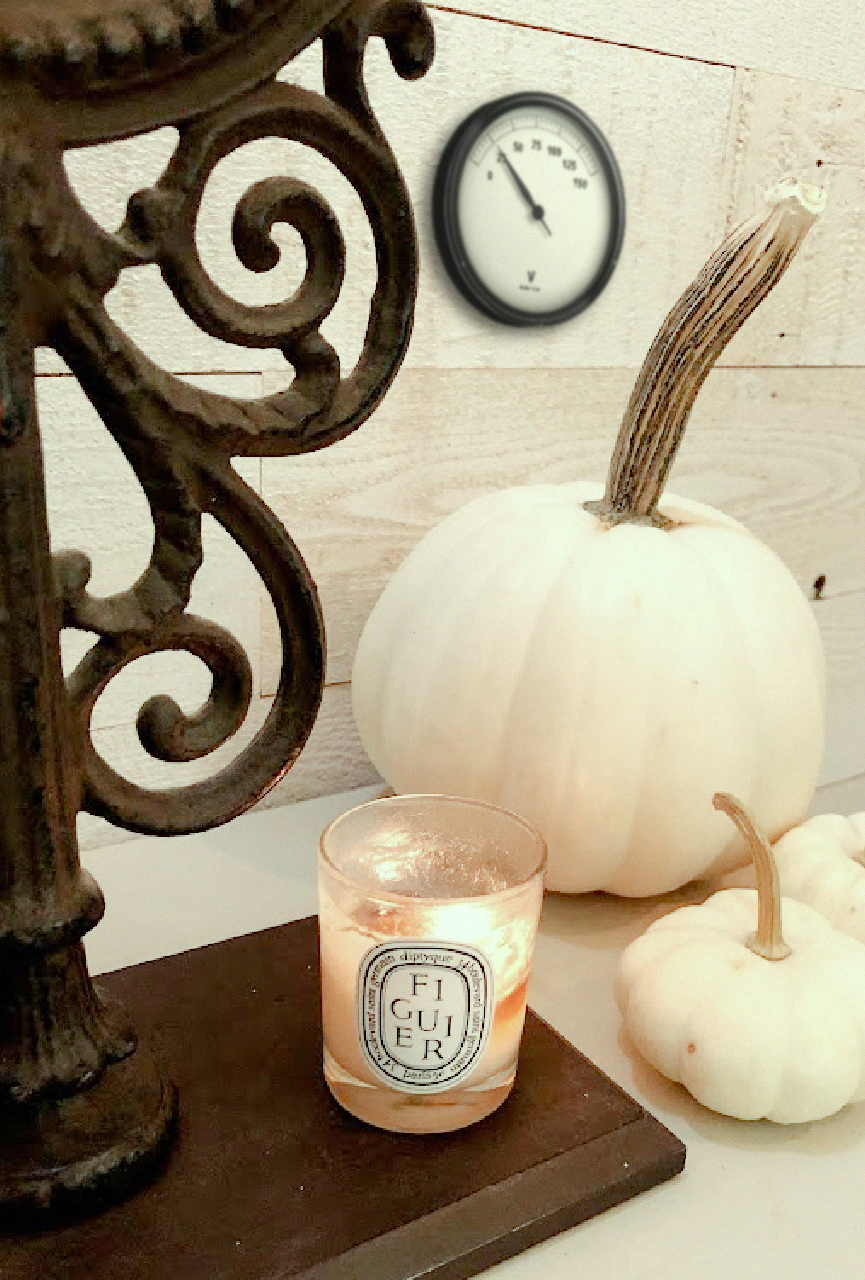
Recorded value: 25; V
